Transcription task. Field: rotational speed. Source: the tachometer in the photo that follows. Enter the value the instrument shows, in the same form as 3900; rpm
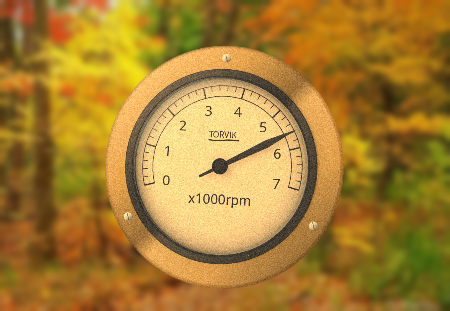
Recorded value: 5600; rpm
